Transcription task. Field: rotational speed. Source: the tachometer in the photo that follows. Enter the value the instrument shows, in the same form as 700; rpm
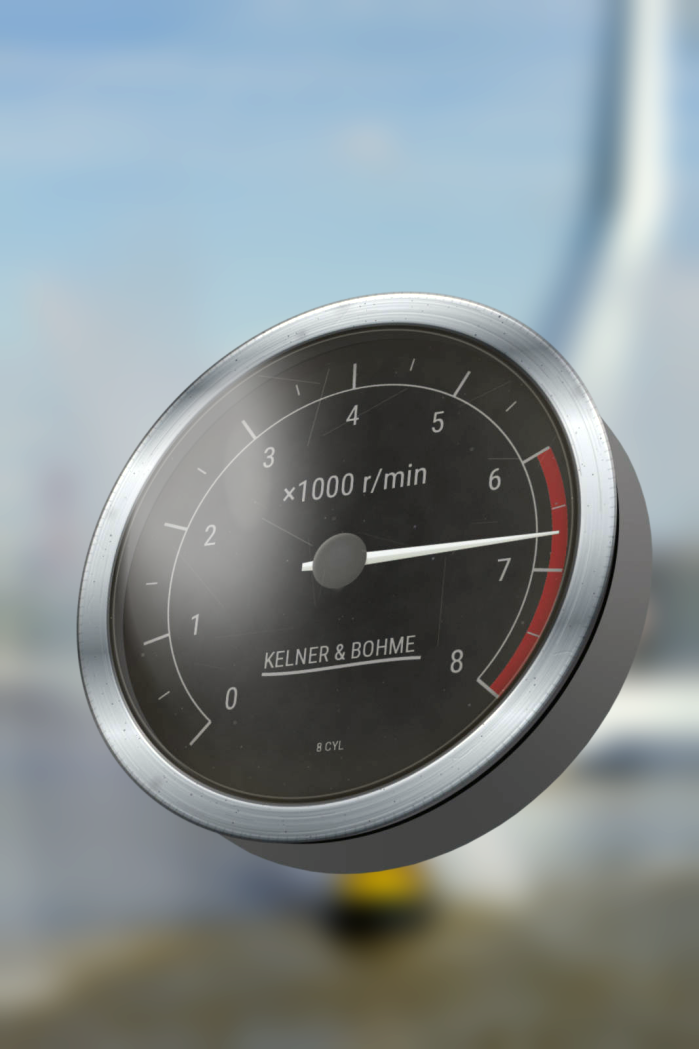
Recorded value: 6750; rpm
